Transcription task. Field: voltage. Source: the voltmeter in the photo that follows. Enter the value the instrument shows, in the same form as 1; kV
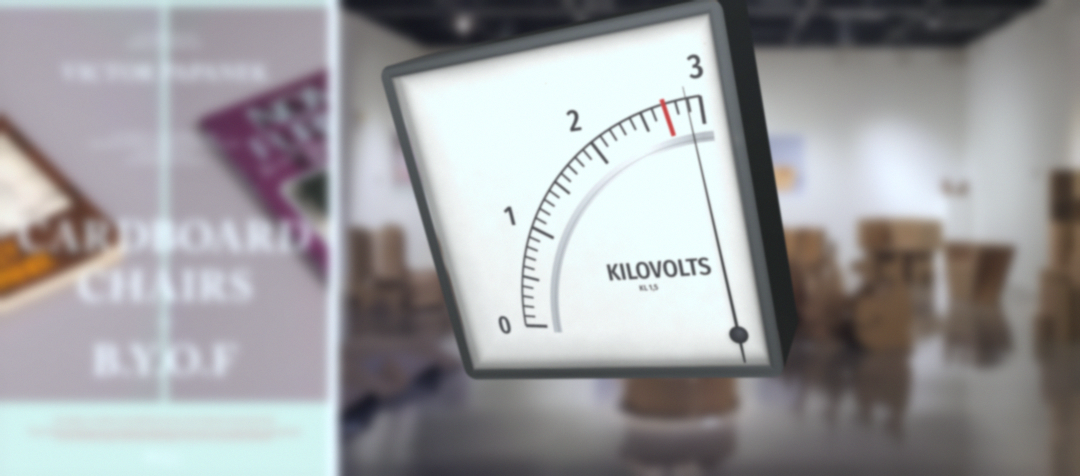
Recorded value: 2.9; kV
